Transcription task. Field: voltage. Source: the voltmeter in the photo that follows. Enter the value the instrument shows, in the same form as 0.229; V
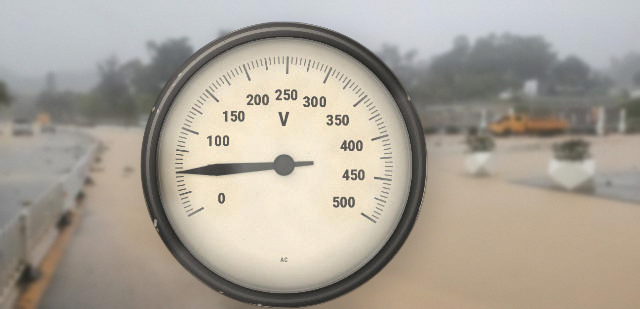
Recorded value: 50; V
